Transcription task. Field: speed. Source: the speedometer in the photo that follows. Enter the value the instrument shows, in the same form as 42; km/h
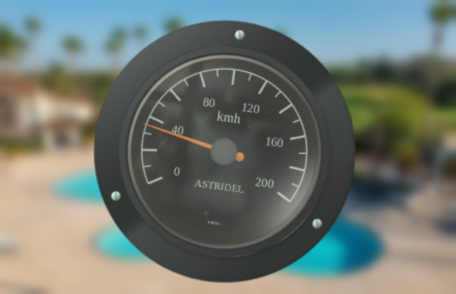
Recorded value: 35; km/h
